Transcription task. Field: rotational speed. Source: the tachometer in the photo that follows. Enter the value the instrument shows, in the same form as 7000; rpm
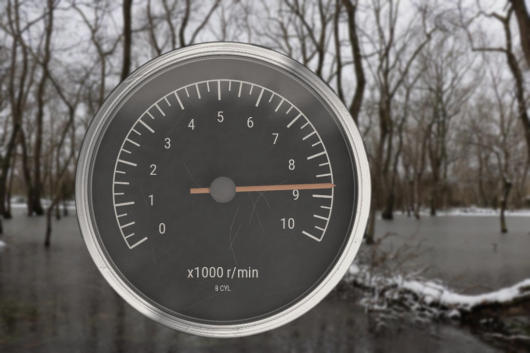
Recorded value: 8750; rpm
